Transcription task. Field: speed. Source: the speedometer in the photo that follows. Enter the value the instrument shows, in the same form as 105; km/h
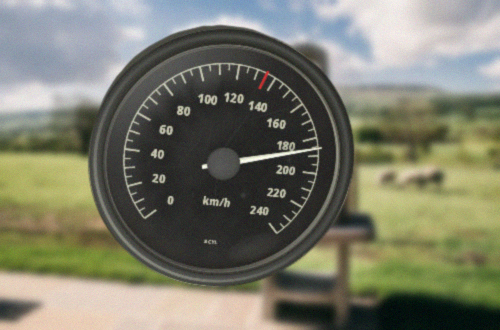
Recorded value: 185; km/h
